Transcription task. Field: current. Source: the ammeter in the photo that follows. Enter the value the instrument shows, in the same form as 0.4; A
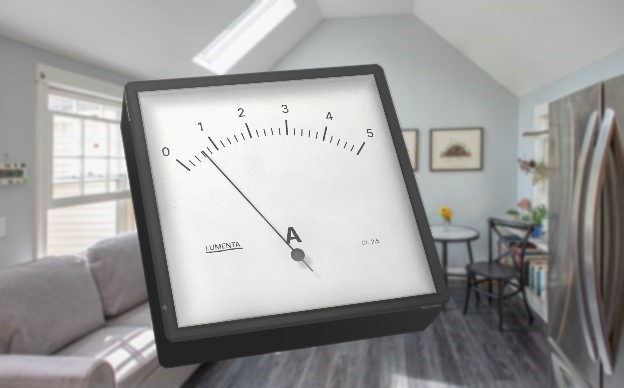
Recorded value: 0.6; A
